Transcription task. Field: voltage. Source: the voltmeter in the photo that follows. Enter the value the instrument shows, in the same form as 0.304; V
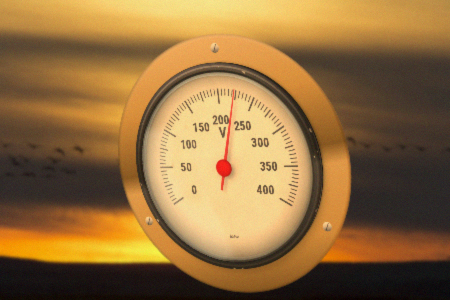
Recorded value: 225; V
